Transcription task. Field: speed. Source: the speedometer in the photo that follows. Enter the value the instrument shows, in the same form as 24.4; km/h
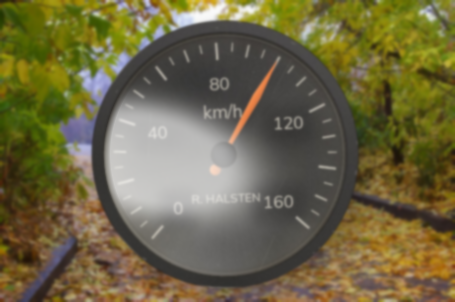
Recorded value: 100; km/h
